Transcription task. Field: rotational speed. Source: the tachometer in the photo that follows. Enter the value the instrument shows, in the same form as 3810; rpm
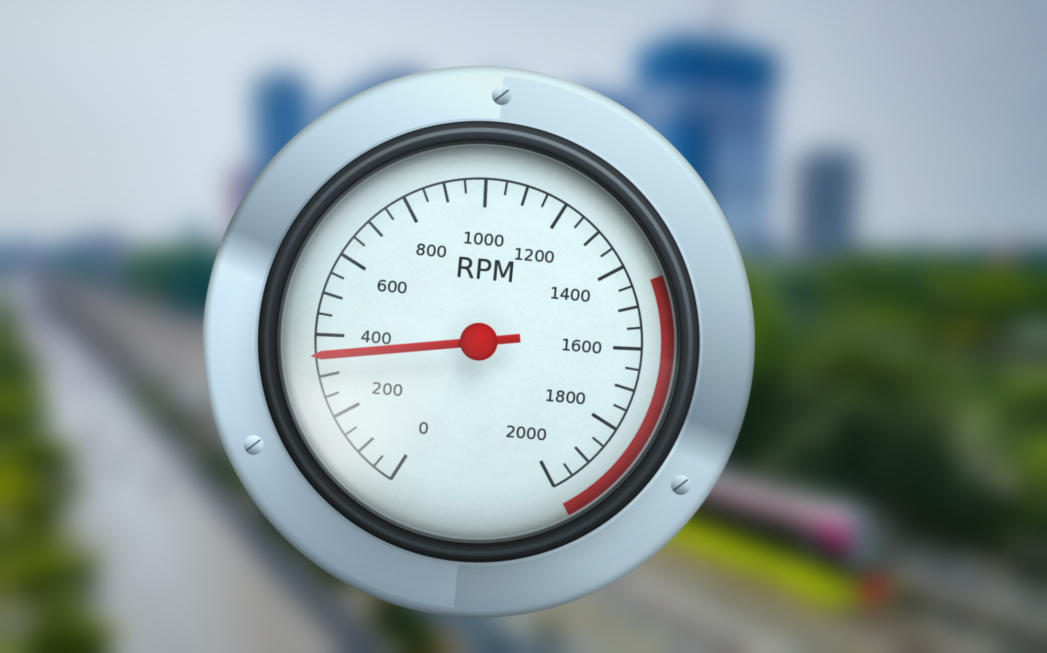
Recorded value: 350; rpm
